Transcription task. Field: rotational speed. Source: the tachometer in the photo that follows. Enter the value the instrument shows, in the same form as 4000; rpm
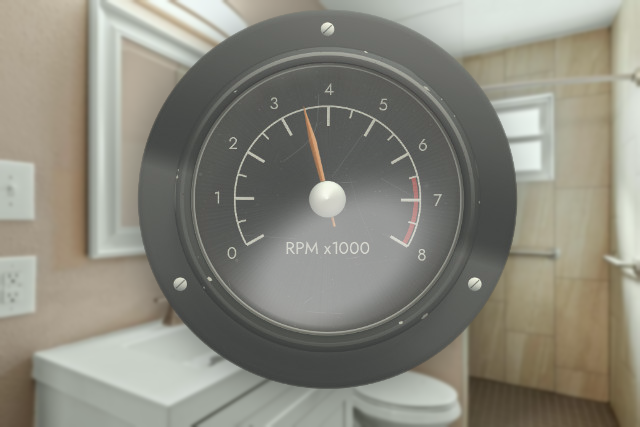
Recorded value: 3500; rpm
